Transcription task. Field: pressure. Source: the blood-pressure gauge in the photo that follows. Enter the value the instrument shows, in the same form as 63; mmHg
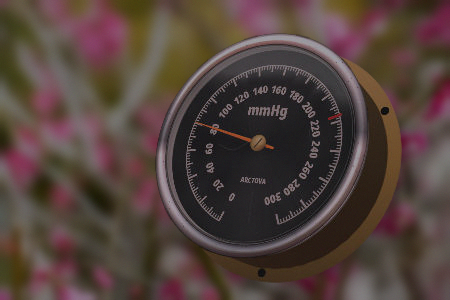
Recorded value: 80; mmHg
